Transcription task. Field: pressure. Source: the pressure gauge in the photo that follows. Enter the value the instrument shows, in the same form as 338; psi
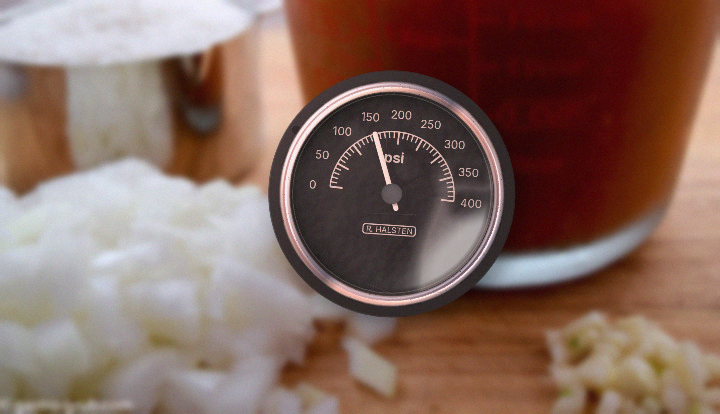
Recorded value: 150; psi
